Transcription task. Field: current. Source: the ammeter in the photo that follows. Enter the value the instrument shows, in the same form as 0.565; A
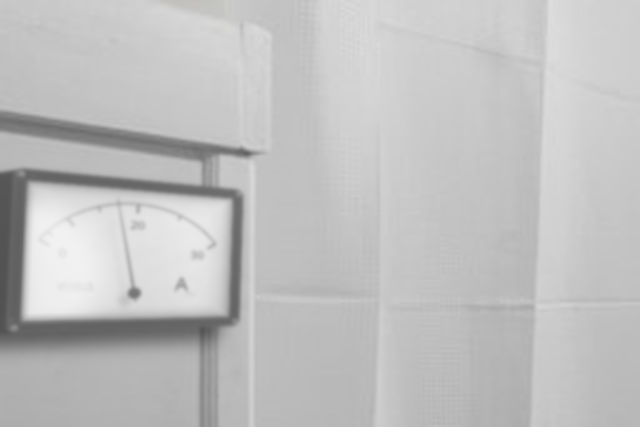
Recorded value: 17.5; A
